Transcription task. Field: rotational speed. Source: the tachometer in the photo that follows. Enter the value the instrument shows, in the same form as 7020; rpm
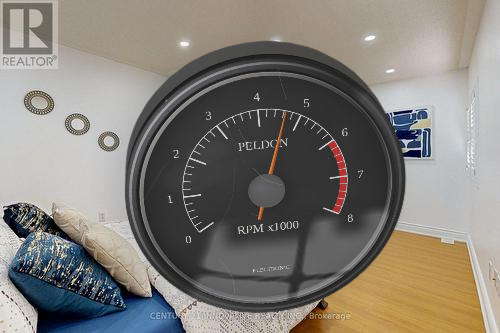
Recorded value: 4600; rpm
